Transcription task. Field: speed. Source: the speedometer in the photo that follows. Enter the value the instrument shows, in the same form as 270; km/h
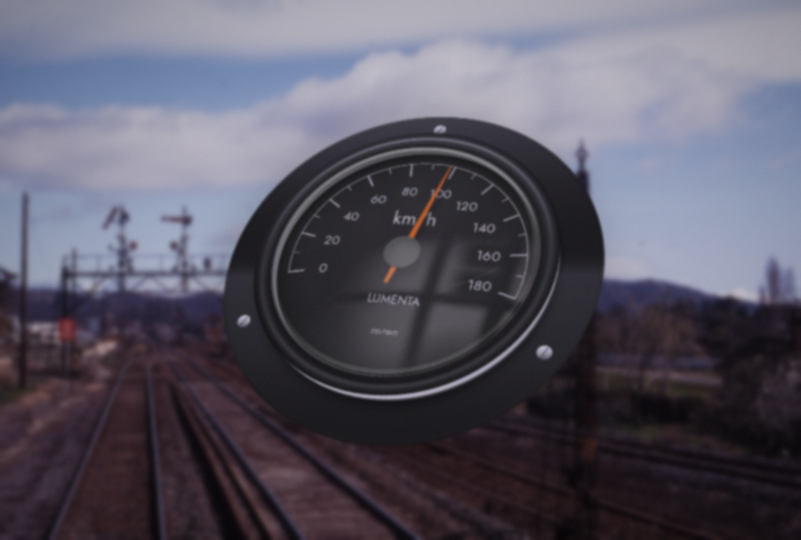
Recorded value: 100; km/h
